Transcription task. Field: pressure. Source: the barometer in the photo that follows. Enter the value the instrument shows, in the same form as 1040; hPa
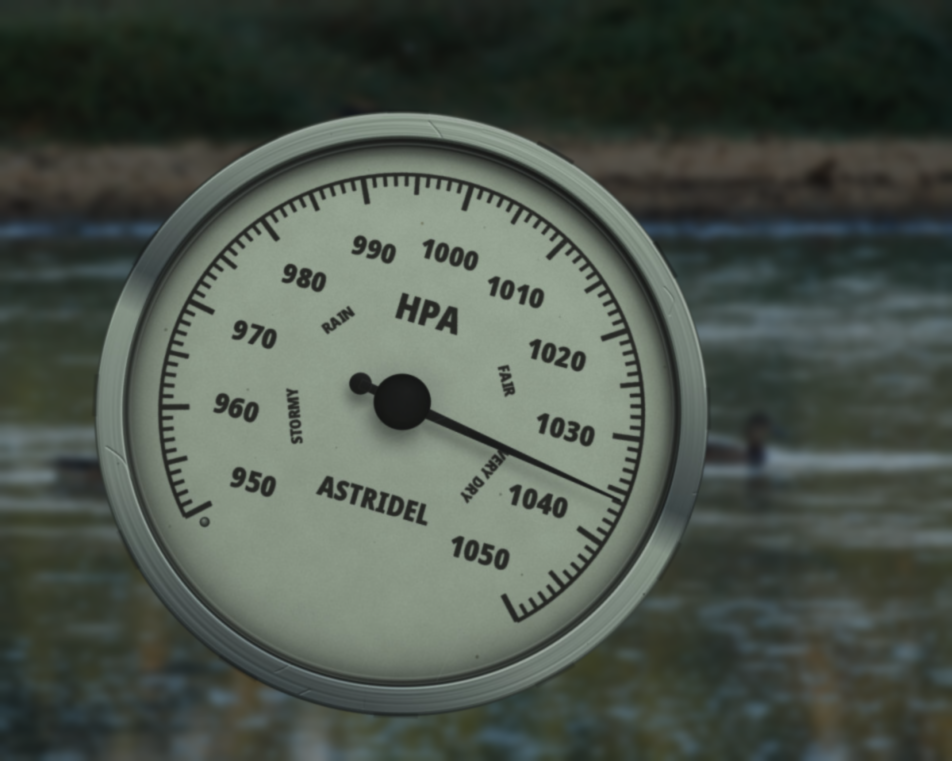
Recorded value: 1036; hPa
